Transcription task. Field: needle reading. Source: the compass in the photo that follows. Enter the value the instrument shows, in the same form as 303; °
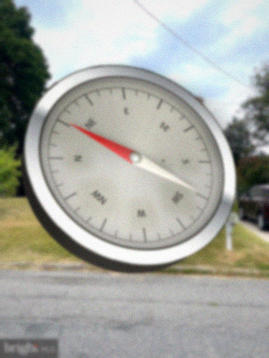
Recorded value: 30; °
